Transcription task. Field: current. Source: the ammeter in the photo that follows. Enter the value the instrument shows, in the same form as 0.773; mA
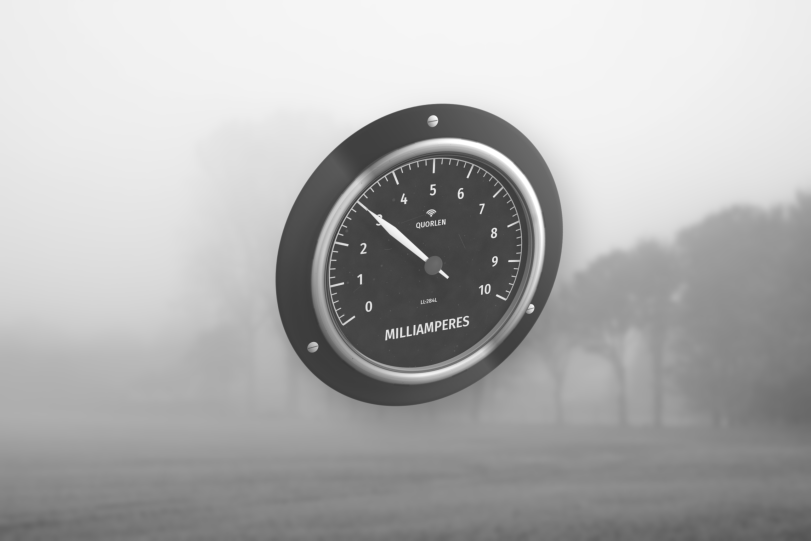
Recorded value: 3; mA
